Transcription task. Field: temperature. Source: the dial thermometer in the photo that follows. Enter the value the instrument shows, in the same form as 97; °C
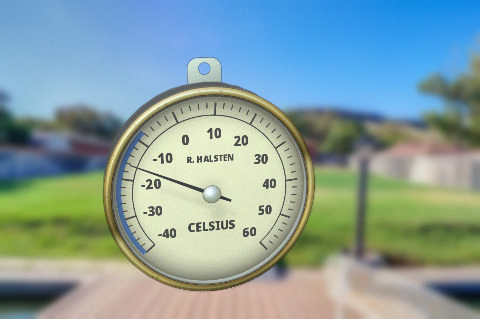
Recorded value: -16; °C
